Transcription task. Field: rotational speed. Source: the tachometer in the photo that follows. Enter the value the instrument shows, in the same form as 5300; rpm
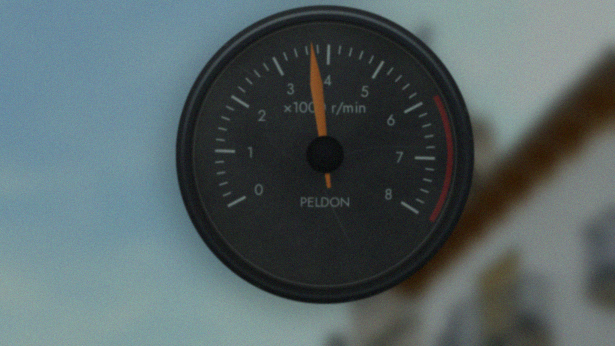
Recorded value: 3700; rpm
